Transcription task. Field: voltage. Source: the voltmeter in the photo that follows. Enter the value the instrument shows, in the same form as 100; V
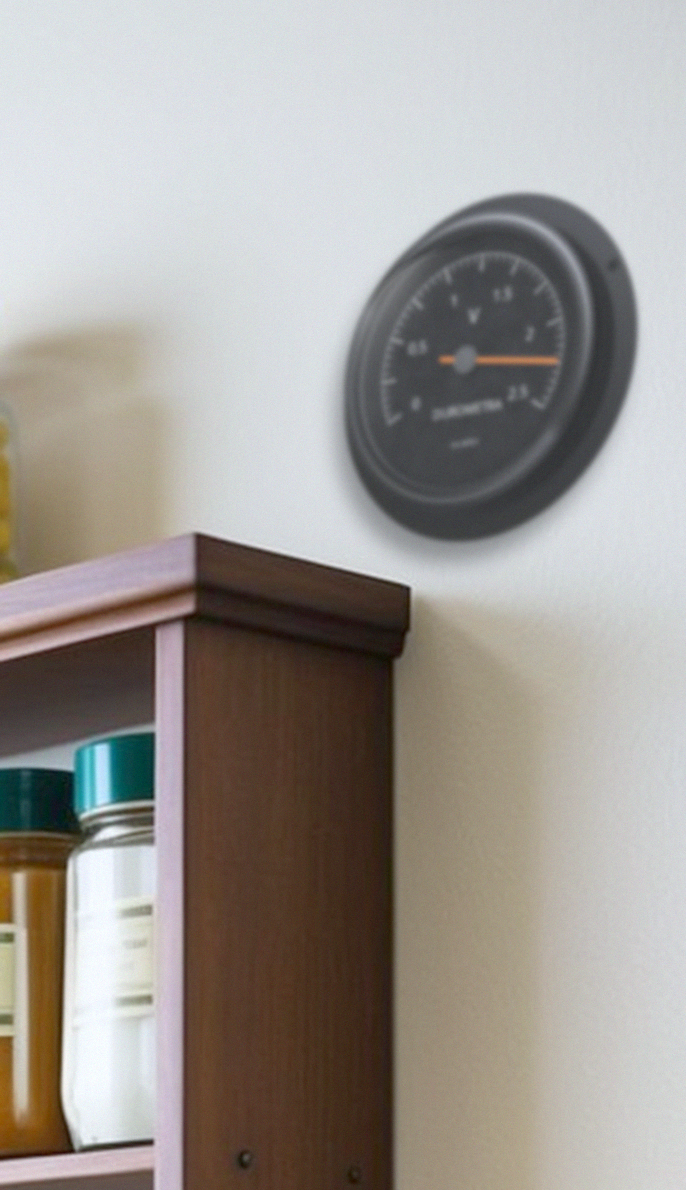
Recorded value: 2.25; V
